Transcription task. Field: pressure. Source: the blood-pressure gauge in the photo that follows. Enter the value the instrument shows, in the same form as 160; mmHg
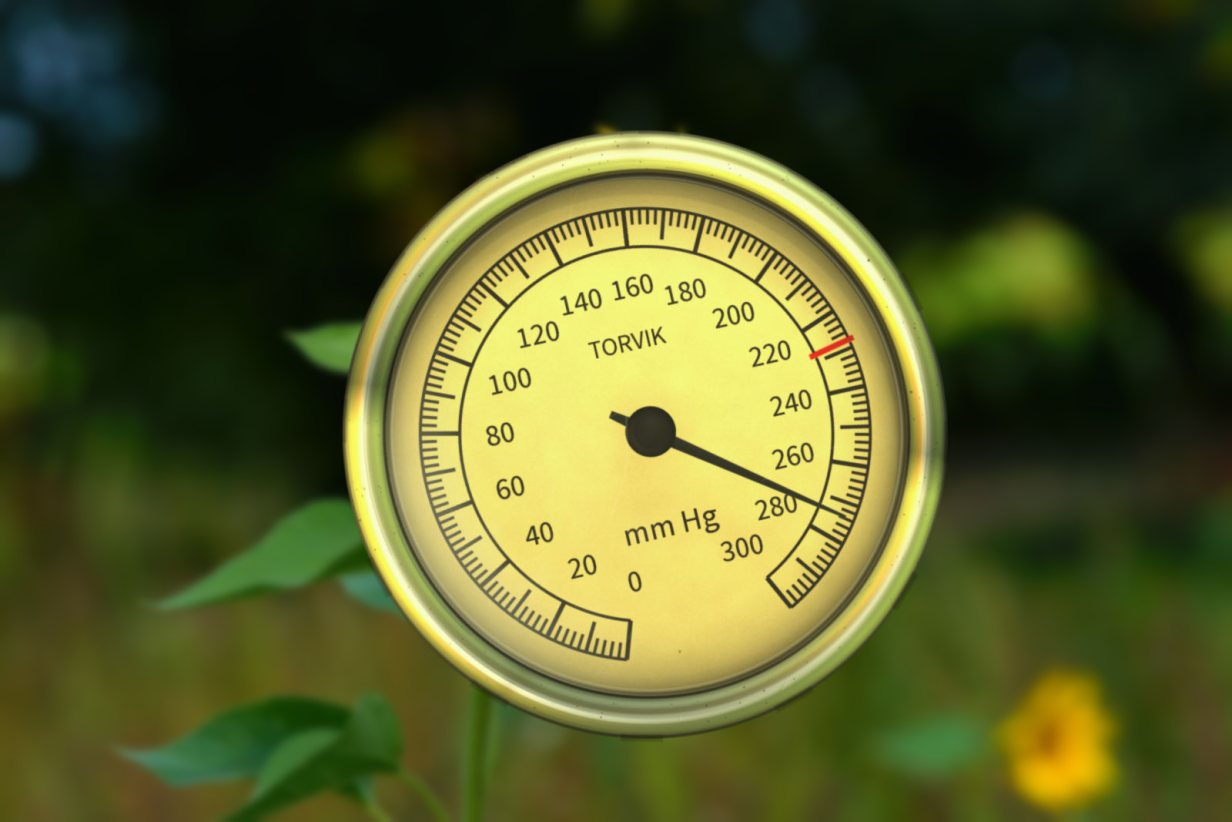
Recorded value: 274; mmHg
